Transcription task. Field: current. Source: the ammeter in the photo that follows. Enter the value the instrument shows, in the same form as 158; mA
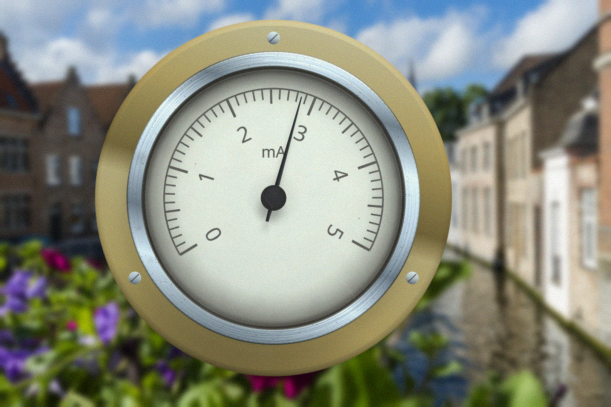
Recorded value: 2.85; mA
